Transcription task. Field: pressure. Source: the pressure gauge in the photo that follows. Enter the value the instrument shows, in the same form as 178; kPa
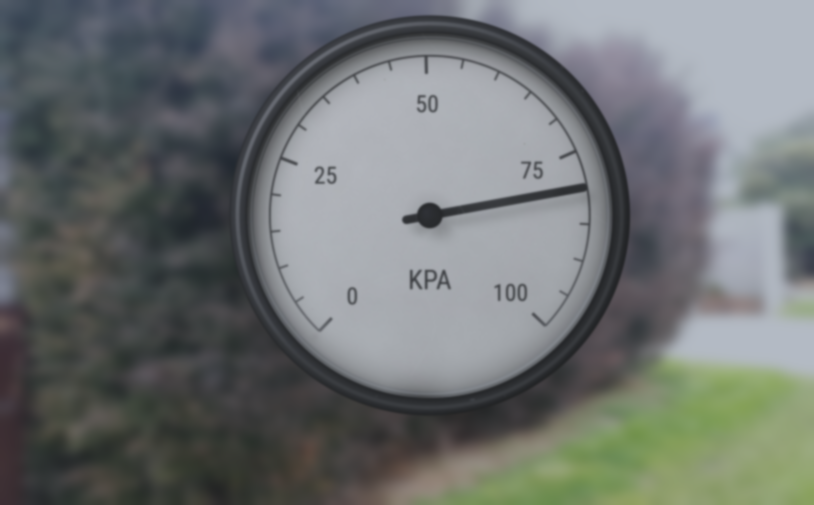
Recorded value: 80; kPa
